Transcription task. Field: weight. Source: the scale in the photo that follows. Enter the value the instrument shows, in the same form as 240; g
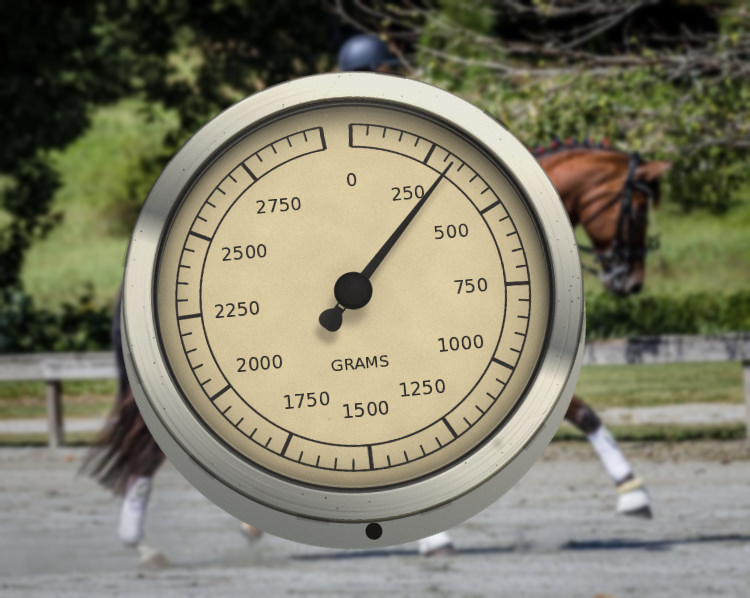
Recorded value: 325; g
